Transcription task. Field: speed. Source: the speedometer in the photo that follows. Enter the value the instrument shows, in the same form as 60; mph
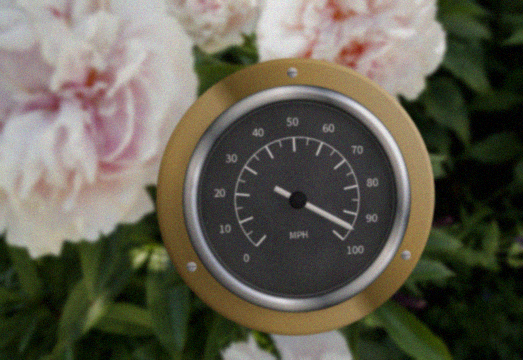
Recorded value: 95; mph
